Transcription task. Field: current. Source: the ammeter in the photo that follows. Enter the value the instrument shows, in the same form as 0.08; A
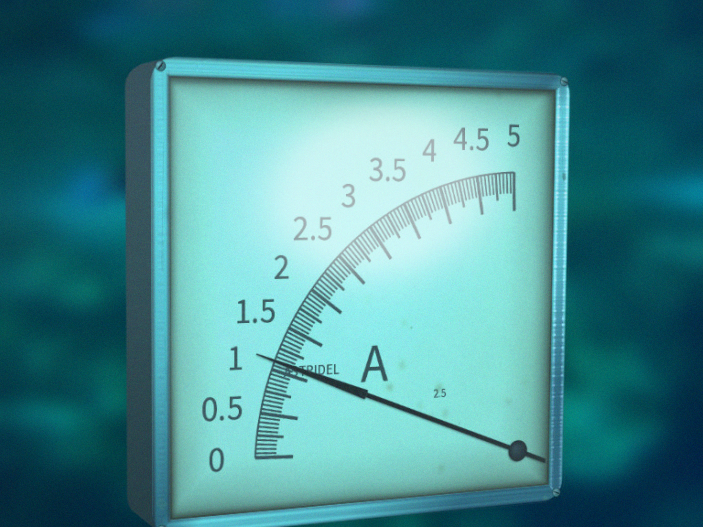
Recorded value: 1.1; A
